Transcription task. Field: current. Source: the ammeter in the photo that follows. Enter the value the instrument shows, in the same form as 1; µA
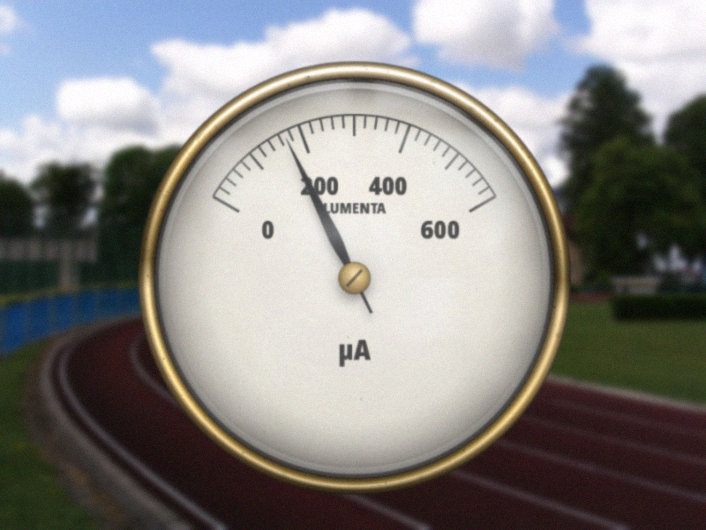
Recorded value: 170; µA
